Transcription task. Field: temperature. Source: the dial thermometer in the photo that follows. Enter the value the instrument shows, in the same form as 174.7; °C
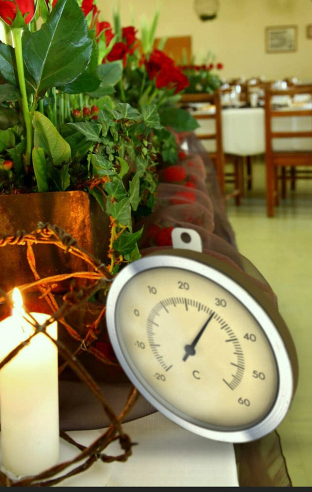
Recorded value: 30; °C
